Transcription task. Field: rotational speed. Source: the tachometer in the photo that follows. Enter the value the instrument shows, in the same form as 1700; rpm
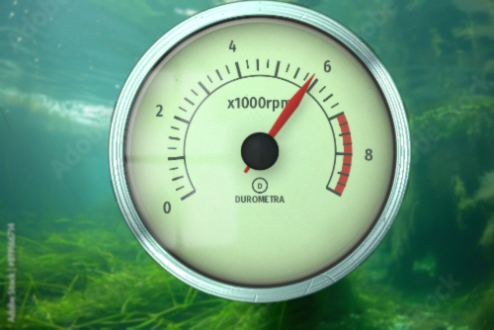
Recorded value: 5875; rpm
